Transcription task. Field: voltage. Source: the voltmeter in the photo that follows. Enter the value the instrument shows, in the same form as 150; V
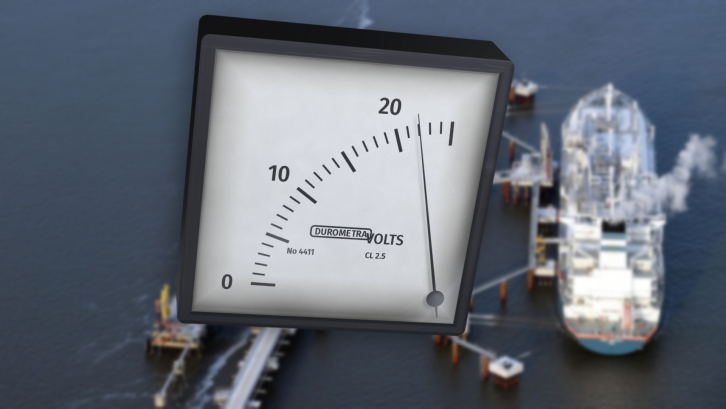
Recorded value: 22; V
